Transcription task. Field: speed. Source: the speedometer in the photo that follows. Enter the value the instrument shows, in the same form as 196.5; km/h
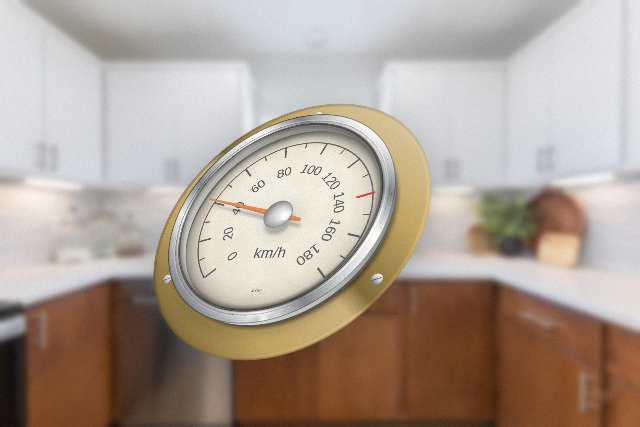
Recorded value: 40; km/h
